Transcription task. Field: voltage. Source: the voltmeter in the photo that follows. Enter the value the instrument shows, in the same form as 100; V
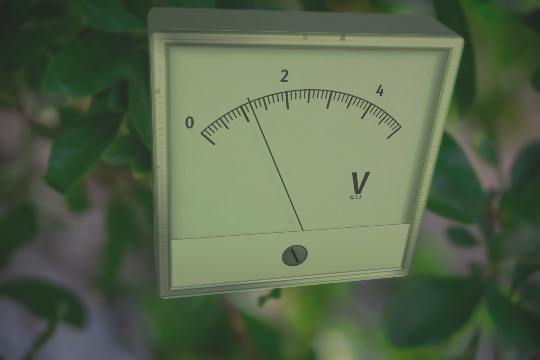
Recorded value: 1.2; V
